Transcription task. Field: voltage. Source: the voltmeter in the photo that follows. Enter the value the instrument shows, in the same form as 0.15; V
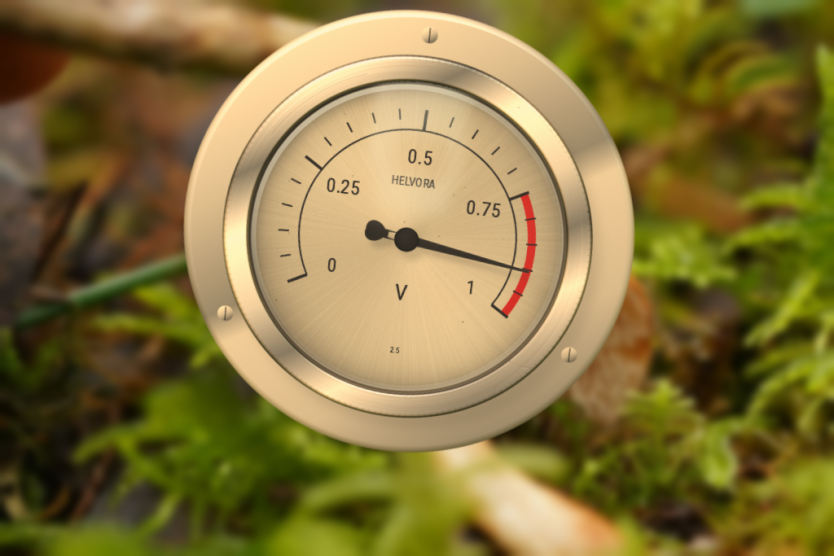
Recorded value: 0.9; V
